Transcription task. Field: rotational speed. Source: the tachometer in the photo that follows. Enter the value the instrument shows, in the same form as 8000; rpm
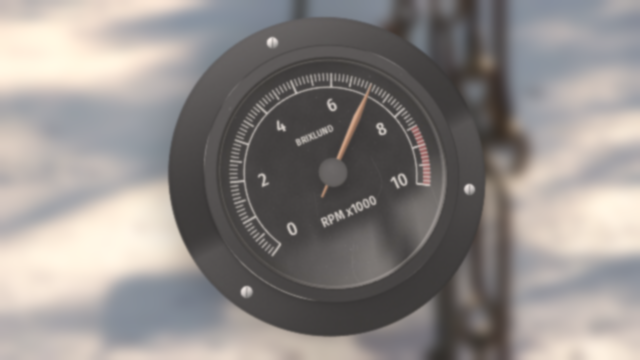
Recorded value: 7000; rpm
